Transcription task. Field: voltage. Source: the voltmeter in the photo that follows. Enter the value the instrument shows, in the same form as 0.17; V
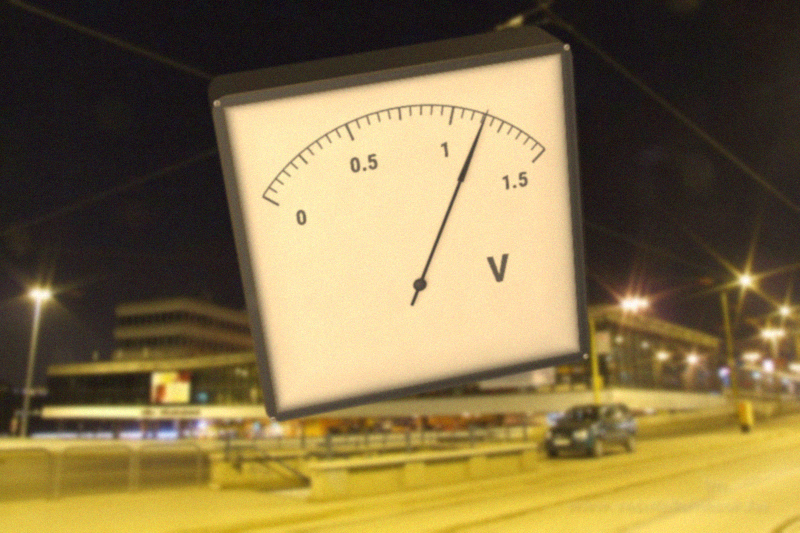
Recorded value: 1.15; V
